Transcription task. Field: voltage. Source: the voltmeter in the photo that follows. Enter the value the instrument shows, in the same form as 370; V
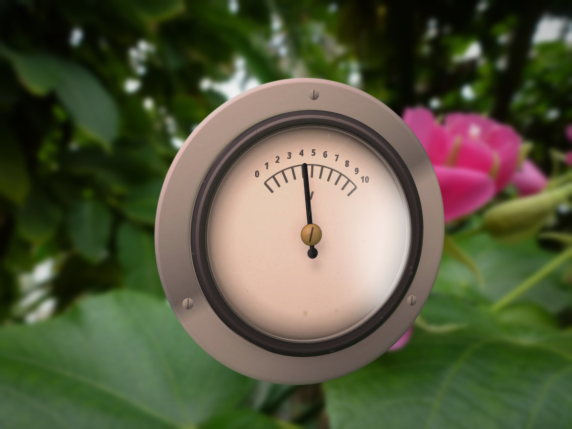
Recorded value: 4; V
